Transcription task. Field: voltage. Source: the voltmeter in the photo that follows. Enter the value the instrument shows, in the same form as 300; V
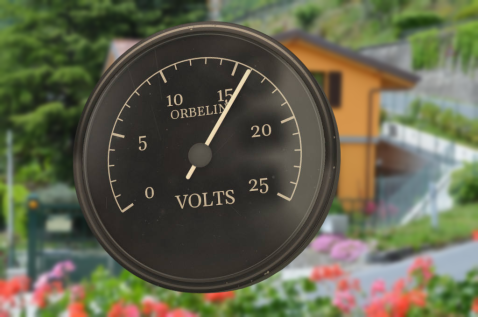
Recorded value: 16; V
